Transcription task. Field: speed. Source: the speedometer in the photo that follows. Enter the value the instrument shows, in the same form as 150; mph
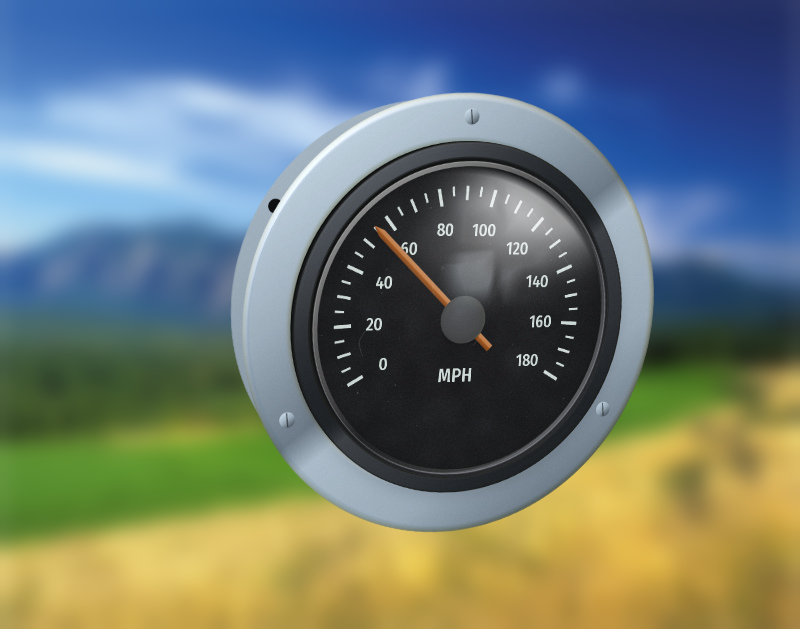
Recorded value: 55; mph
